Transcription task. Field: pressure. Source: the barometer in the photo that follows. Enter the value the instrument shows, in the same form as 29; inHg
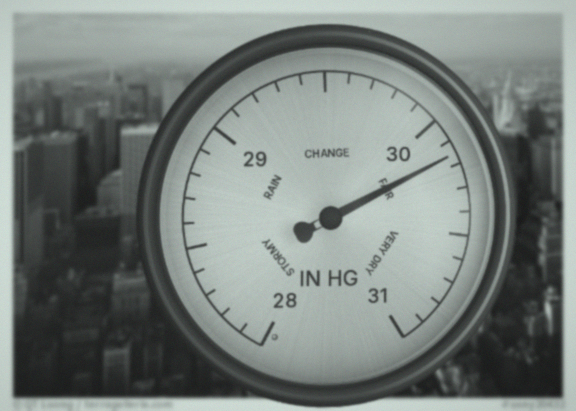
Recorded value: 30.15; inHg
